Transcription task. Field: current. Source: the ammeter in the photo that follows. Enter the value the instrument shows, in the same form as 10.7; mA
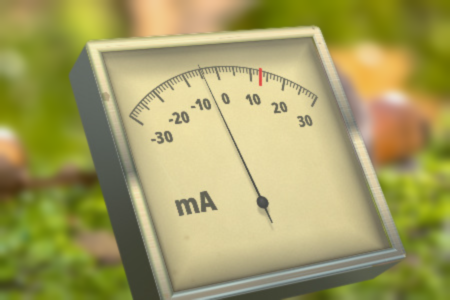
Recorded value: -5; mA
